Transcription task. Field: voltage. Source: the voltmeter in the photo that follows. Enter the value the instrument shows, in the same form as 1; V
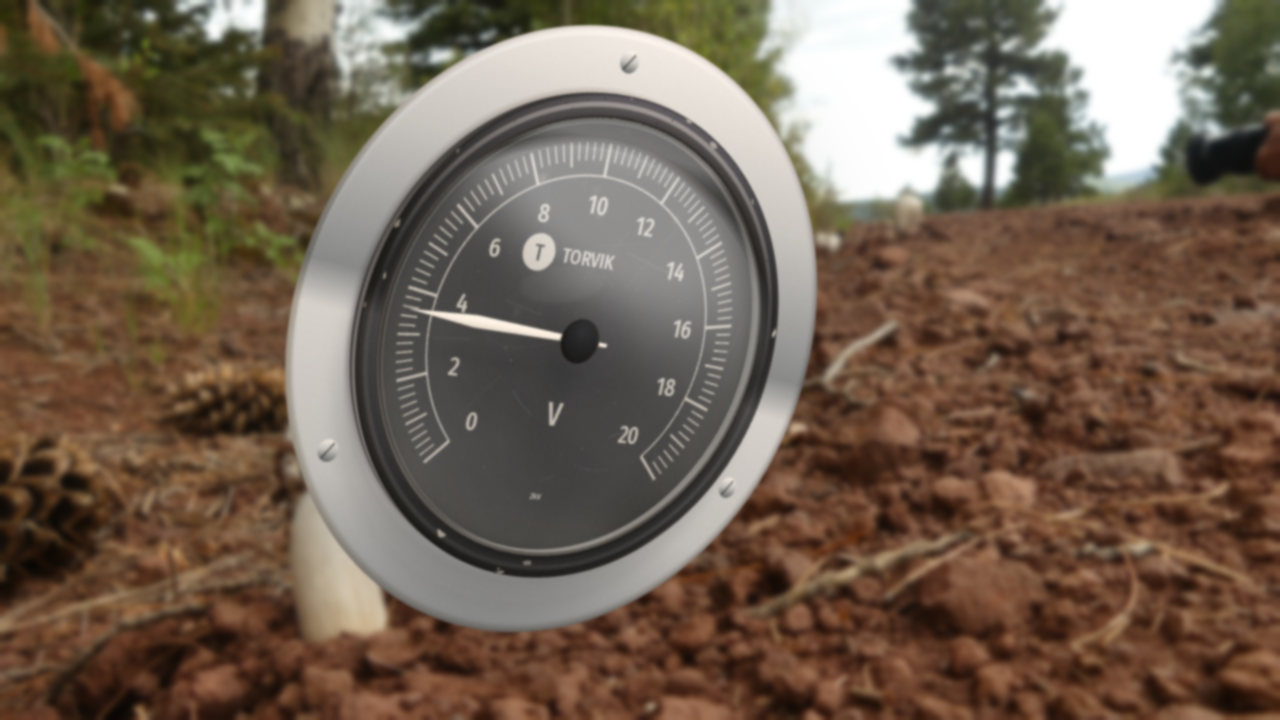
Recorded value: 3.6; V
